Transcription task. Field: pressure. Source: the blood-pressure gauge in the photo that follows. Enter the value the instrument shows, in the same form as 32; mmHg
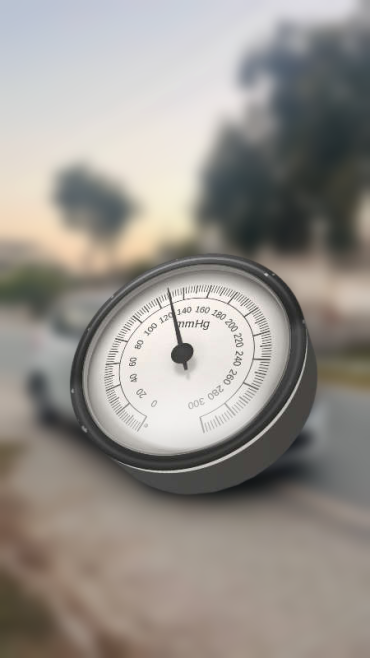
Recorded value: 130; mmHg
